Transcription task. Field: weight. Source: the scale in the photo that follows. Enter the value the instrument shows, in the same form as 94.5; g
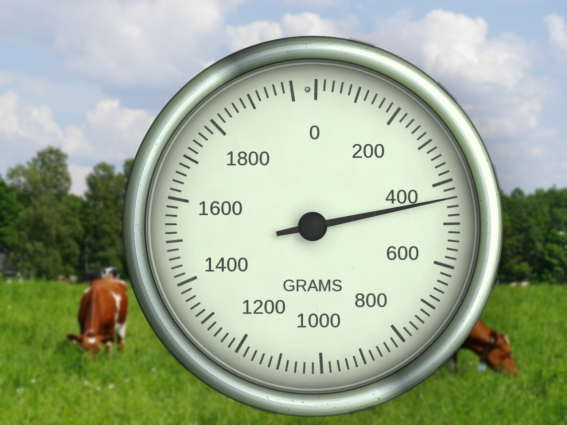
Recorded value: 440; g
